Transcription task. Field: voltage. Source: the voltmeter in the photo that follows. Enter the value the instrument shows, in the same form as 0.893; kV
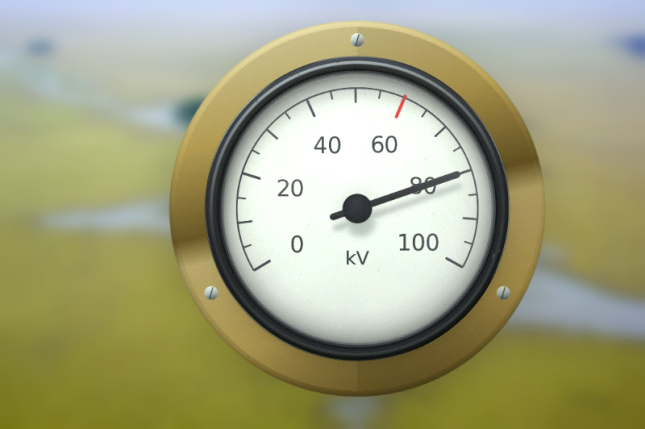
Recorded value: 80; kV
